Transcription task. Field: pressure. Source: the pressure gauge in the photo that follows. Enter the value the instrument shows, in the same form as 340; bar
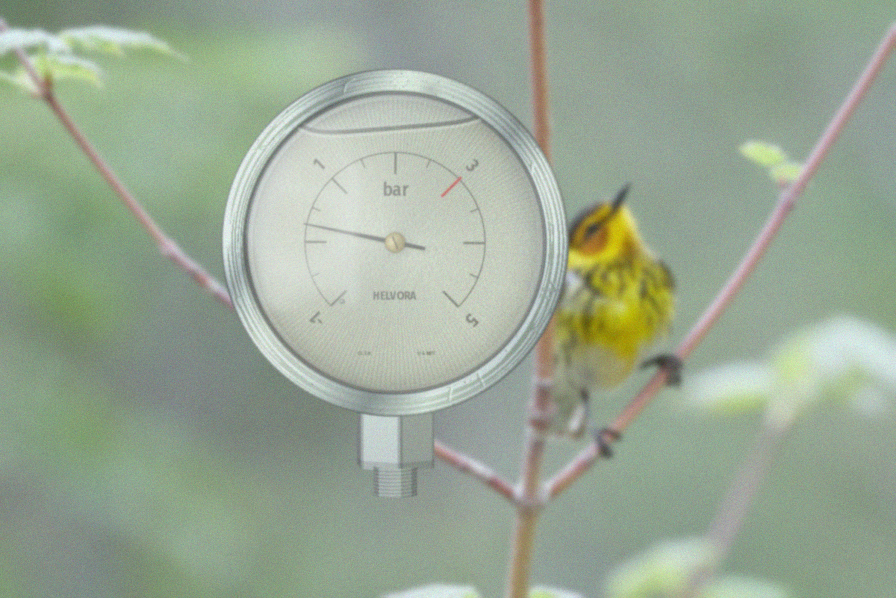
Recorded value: 0.25; bar
